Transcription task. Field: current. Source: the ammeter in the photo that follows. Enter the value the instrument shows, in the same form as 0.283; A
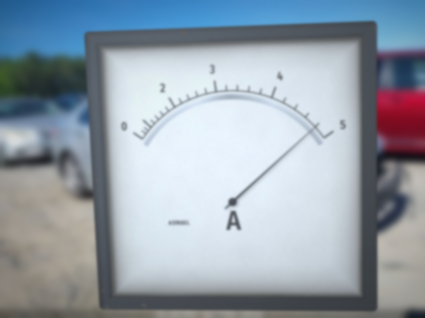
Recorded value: 4.8; A
